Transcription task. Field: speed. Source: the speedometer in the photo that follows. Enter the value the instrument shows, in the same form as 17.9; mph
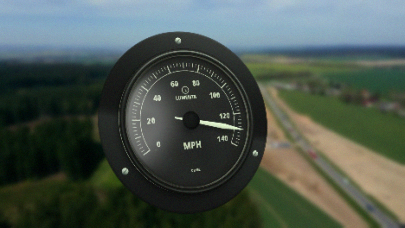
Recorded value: 130; mph
